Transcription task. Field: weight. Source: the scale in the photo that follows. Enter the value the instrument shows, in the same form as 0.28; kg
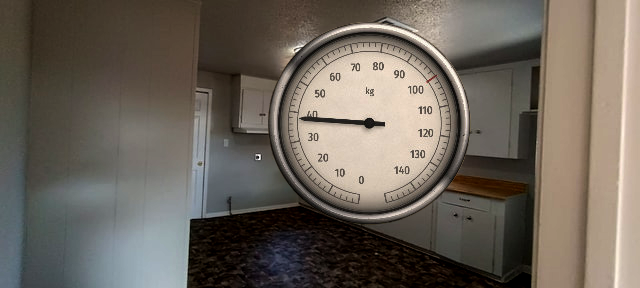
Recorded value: 38; kg
